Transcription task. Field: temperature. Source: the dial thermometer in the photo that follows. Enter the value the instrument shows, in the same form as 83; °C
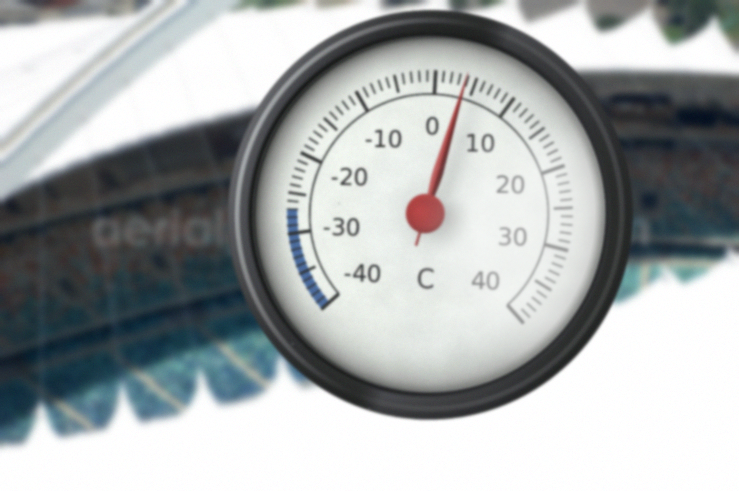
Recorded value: 4; °C
